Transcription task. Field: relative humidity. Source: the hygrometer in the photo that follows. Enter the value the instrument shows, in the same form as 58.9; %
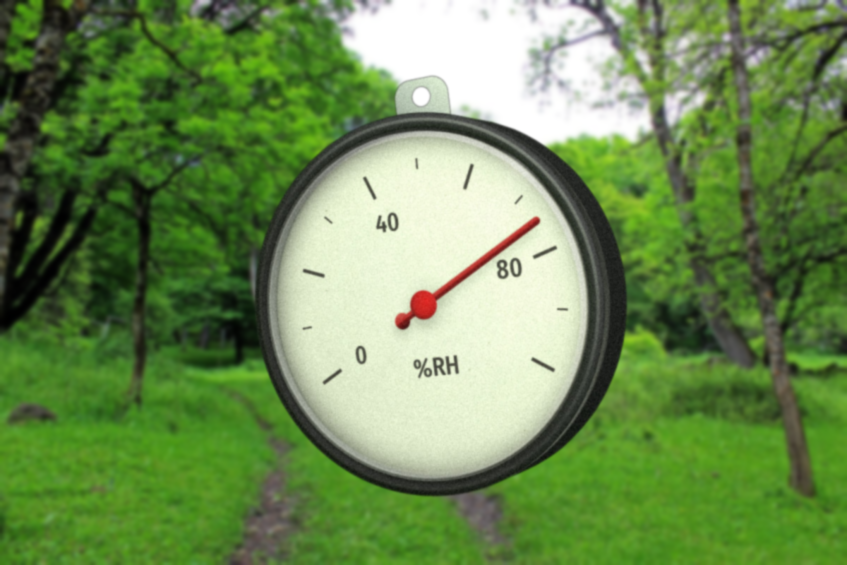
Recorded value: 75; %
